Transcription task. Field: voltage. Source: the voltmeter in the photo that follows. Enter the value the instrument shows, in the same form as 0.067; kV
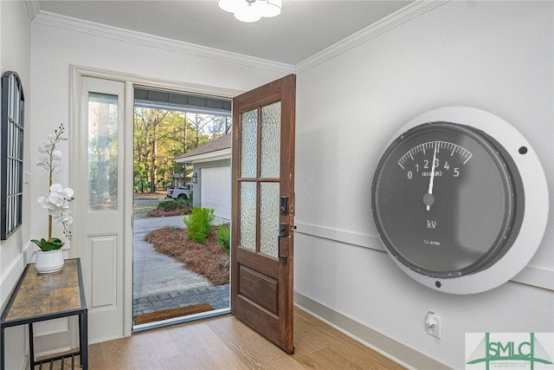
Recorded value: 3; kV
